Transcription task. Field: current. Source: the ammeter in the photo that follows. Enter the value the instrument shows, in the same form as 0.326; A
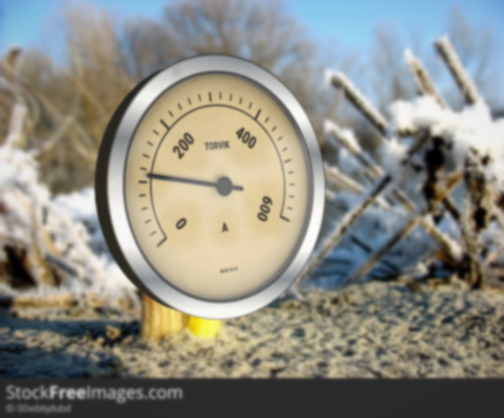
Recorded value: 110; A
